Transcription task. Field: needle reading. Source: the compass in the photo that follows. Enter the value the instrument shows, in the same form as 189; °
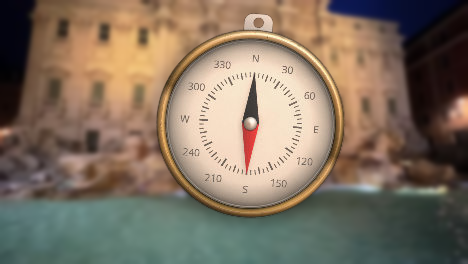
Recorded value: 180; °
